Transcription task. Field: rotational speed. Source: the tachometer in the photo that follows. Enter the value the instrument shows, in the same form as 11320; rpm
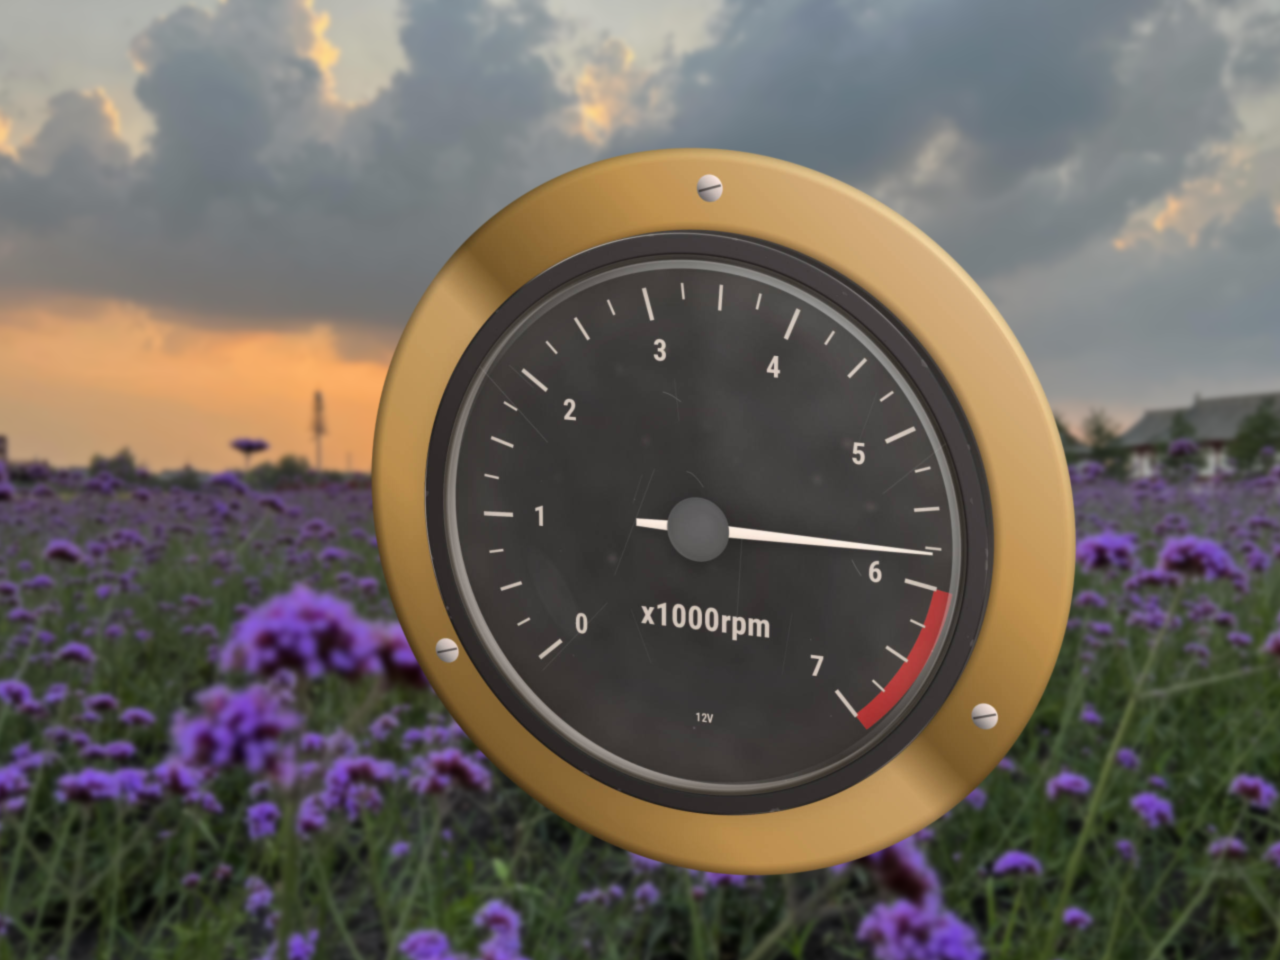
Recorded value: 5750; rpm
